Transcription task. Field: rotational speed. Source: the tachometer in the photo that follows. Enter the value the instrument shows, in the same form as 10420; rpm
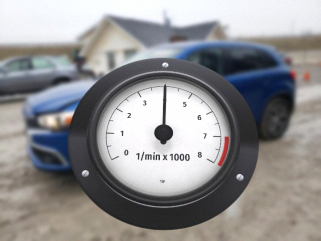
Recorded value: 4000; rpm
